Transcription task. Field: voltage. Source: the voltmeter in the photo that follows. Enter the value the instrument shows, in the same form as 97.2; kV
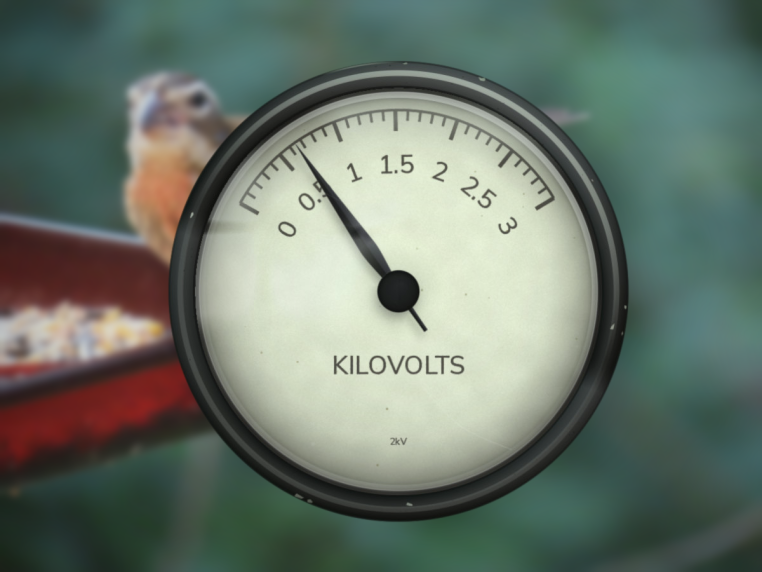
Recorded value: 0.65; kV
